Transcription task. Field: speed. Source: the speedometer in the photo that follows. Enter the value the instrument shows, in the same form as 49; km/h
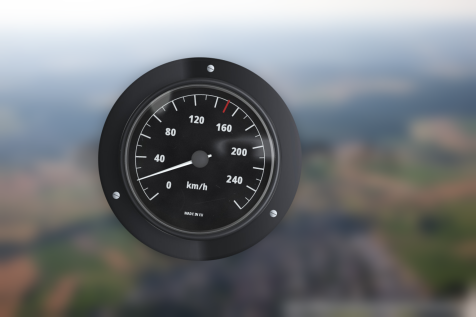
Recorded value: 20; km/h
